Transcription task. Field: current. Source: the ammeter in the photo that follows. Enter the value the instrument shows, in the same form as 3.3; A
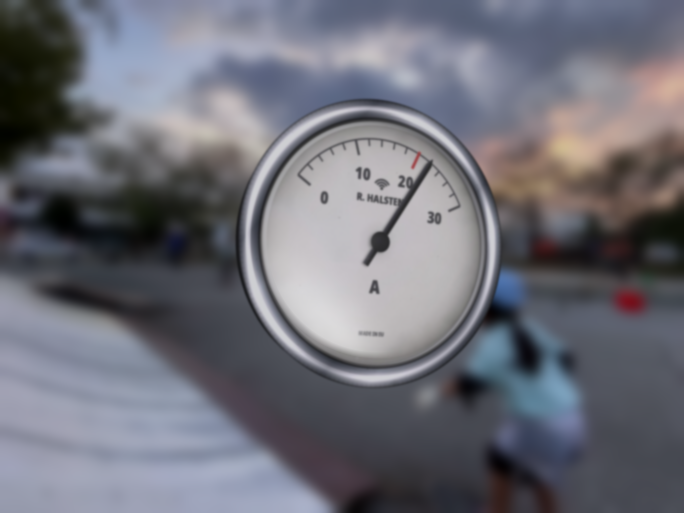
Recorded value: 22; A
